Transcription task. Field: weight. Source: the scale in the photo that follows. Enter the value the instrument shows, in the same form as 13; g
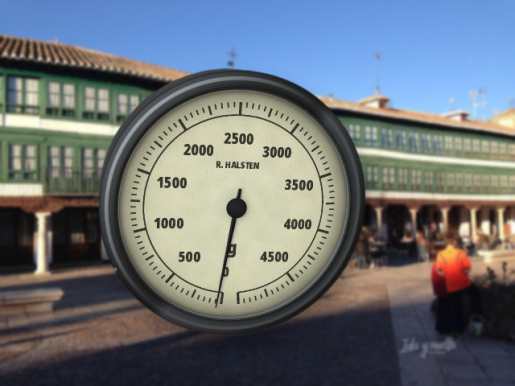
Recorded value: 50; g
